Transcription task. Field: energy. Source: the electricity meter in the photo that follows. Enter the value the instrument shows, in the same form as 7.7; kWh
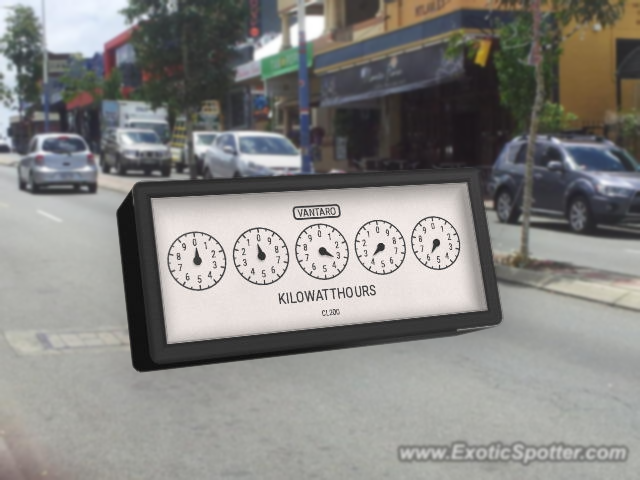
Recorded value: 336; kWh
